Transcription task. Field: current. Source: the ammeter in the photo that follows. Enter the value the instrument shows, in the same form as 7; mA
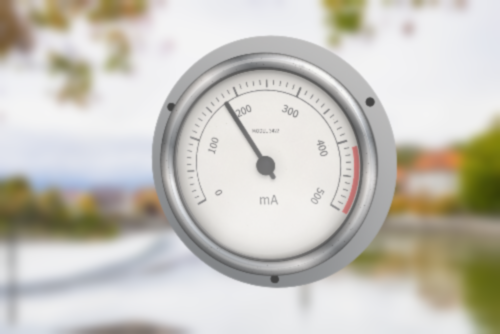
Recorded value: 180; mA
